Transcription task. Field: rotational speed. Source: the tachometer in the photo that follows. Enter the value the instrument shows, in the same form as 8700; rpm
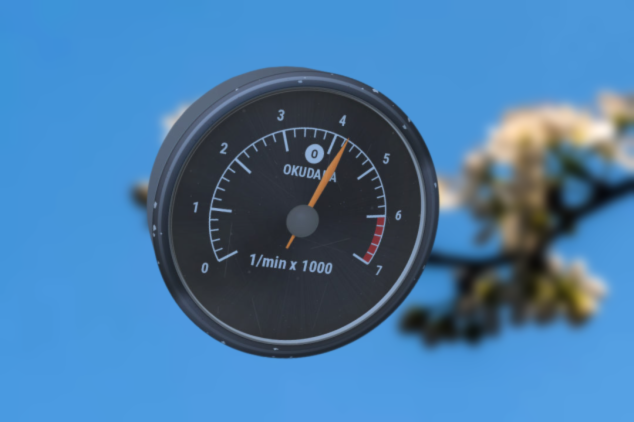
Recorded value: 4200; rpm
